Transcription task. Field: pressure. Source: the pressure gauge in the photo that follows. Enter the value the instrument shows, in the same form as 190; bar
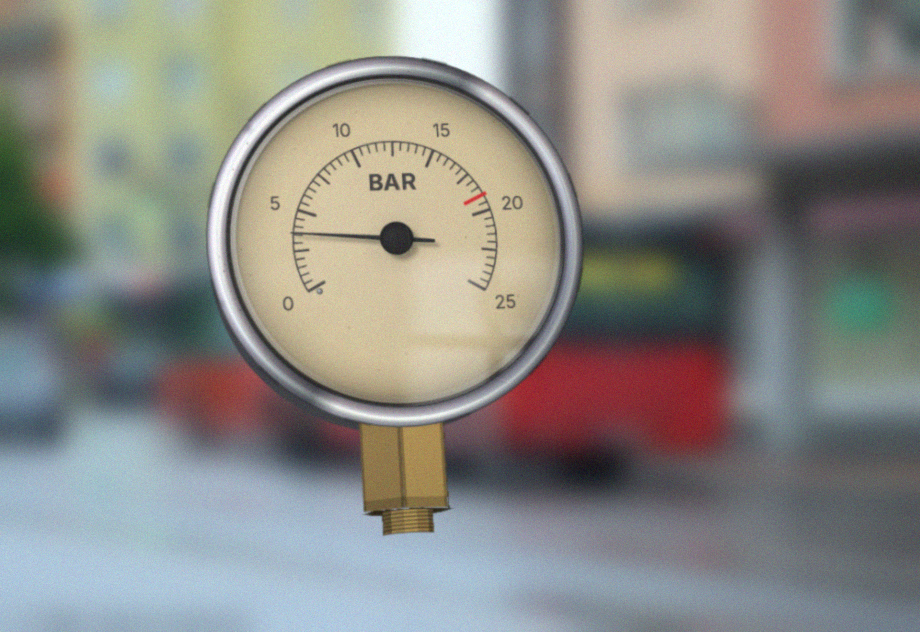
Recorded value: 3.5; bar
